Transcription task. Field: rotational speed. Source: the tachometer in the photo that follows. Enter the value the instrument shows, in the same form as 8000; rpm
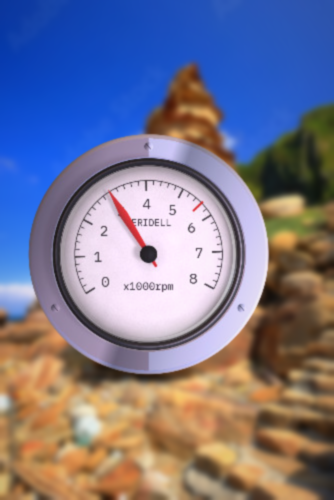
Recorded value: 3000; rpm
